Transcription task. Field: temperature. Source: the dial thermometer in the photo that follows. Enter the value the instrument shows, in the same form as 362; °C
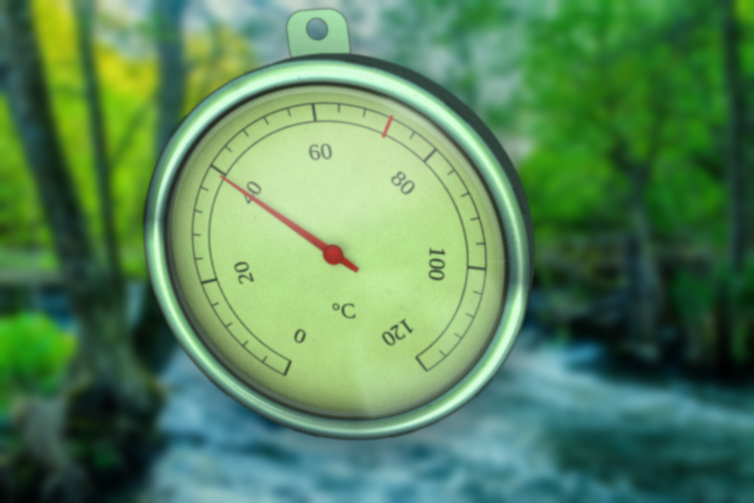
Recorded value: 40; °C
